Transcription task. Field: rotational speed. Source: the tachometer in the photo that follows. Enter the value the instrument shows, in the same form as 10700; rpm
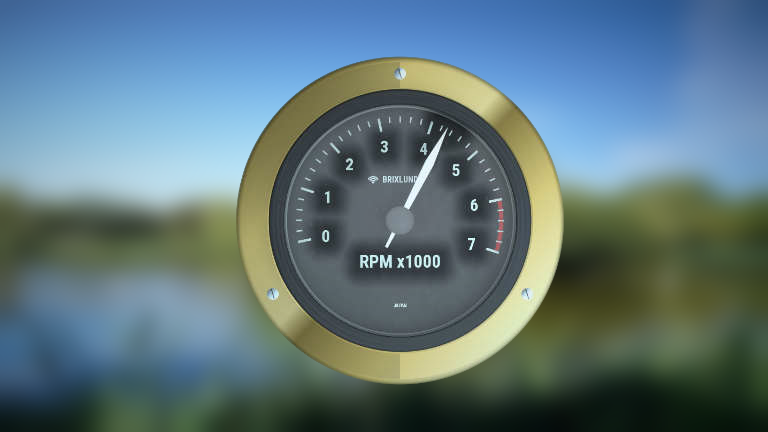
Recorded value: 4300; rpm
